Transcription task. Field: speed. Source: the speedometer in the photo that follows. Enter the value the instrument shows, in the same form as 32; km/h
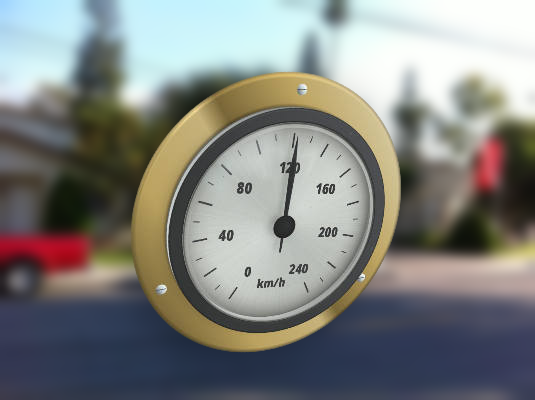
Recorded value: 120; km/h
